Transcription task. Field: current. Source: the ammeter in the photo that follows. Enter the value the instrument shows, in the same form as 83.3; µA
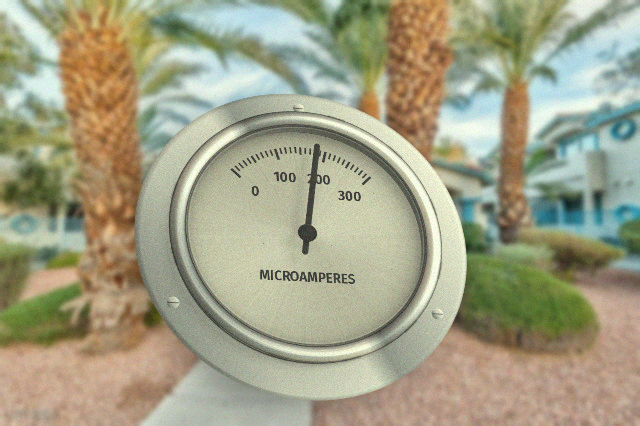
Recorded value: 180; µA
